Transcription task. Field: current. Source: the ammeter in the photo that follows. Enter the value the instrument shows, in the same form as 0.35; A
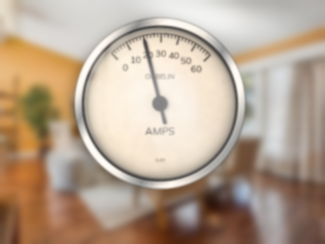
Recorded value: 20; A
